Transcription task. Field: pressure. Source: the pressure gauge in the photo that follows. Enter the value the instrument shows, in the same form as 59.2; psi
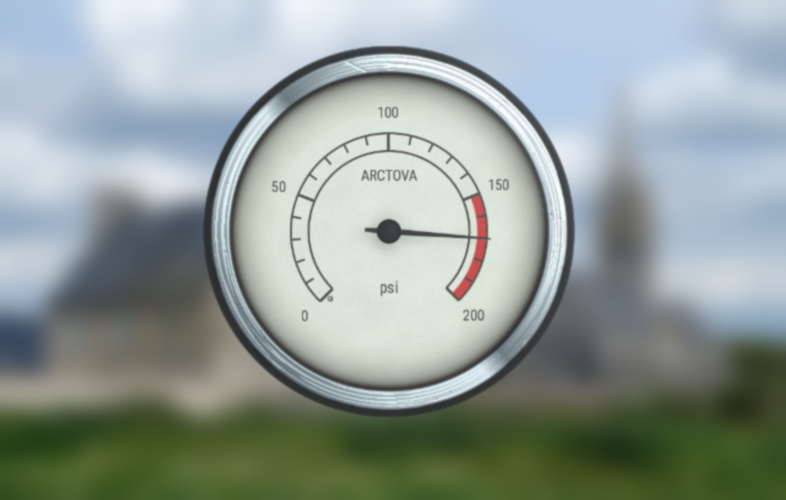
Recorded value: 170; psi
